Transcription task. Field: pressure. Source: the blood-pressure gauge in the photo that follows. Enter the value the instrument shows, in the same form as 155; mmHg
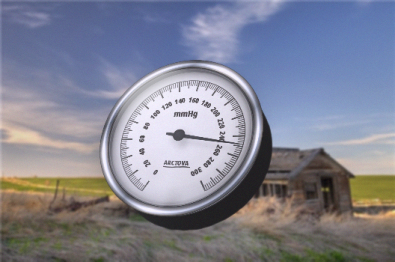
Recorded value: 250; mmHg
